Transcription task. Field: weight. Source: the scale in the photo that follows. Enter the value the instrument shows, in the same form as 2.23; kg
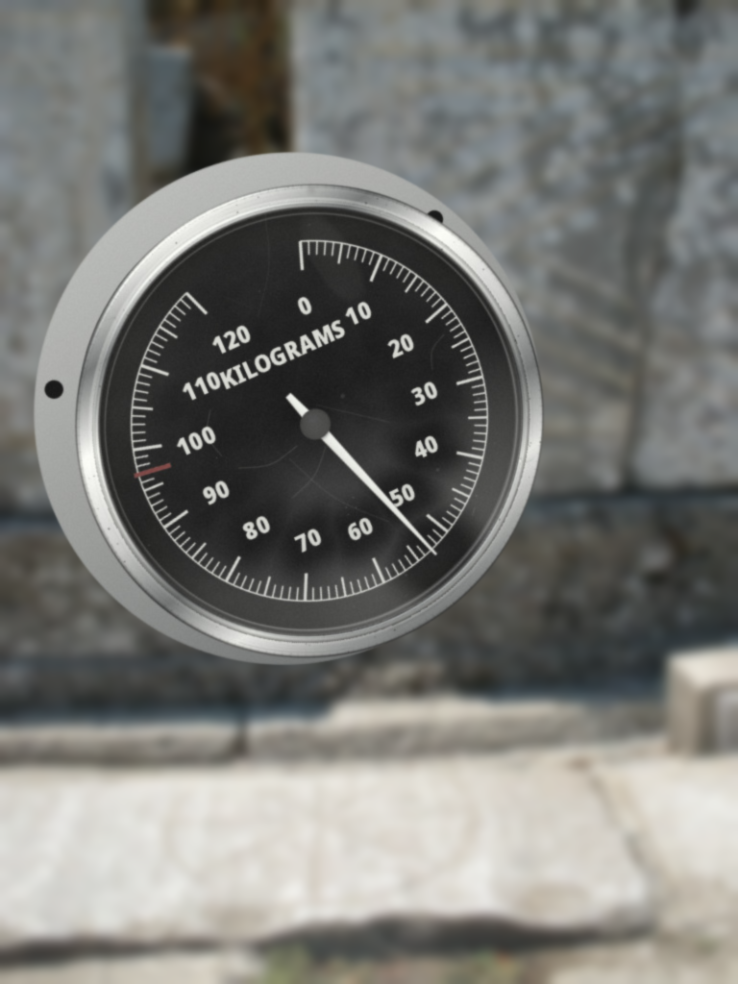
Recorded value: 53; kg
